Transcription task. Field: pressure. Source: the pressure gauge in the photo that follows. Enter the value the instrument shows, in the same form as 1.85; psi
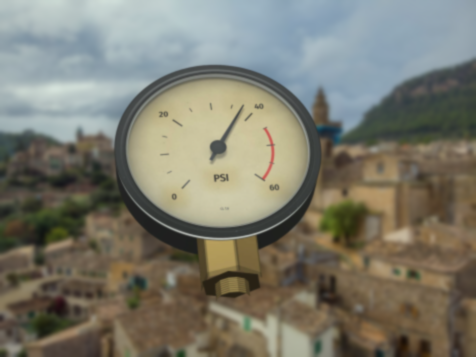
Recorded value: 37.5; psi
